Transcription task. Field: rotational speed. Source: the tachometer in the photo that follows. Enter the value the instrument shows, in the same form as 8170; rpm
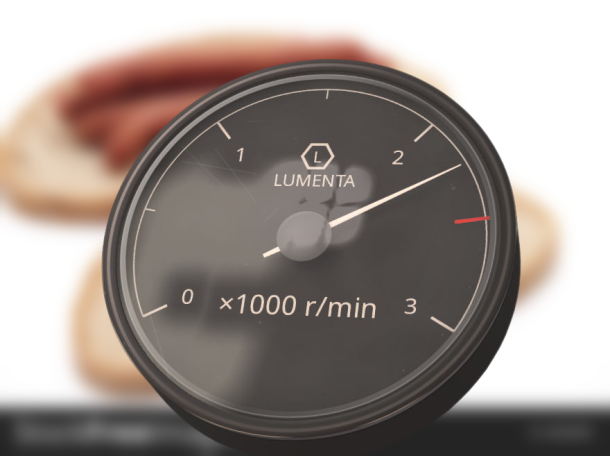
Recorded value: 2250; rpm
